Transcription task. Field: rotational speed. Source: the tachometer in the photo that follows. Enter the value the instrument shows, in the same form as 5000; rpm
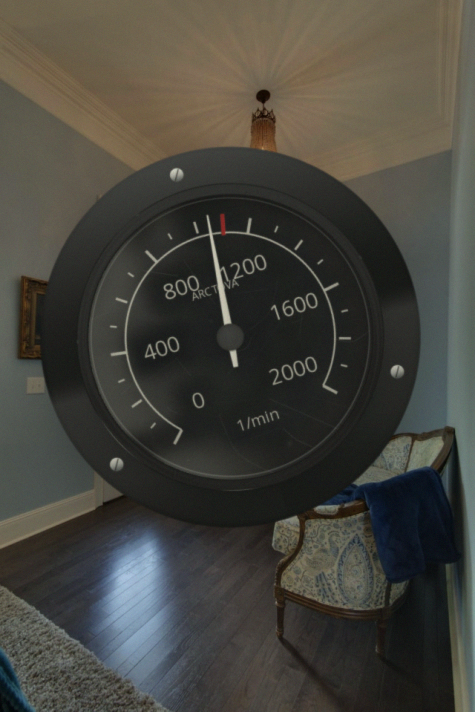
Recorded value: 1050; rpm
